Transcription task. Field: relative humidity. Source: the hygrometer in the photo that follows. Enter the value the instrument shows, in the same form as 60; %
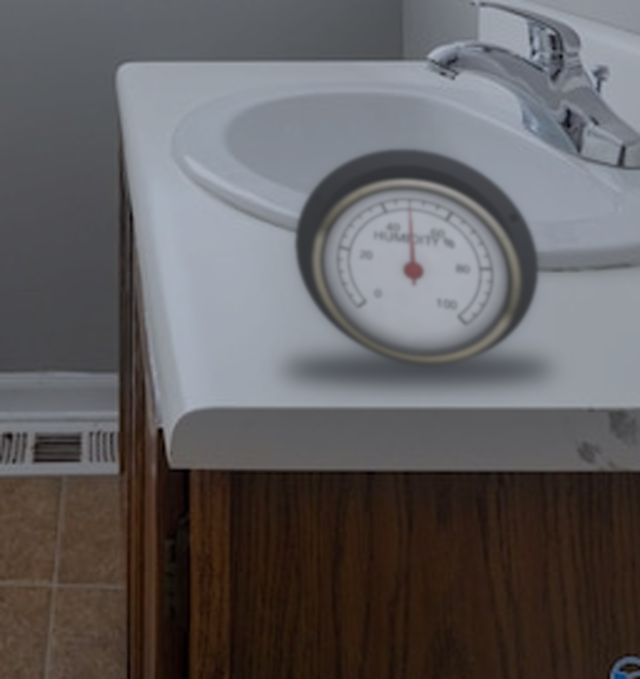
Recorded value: 48; %
